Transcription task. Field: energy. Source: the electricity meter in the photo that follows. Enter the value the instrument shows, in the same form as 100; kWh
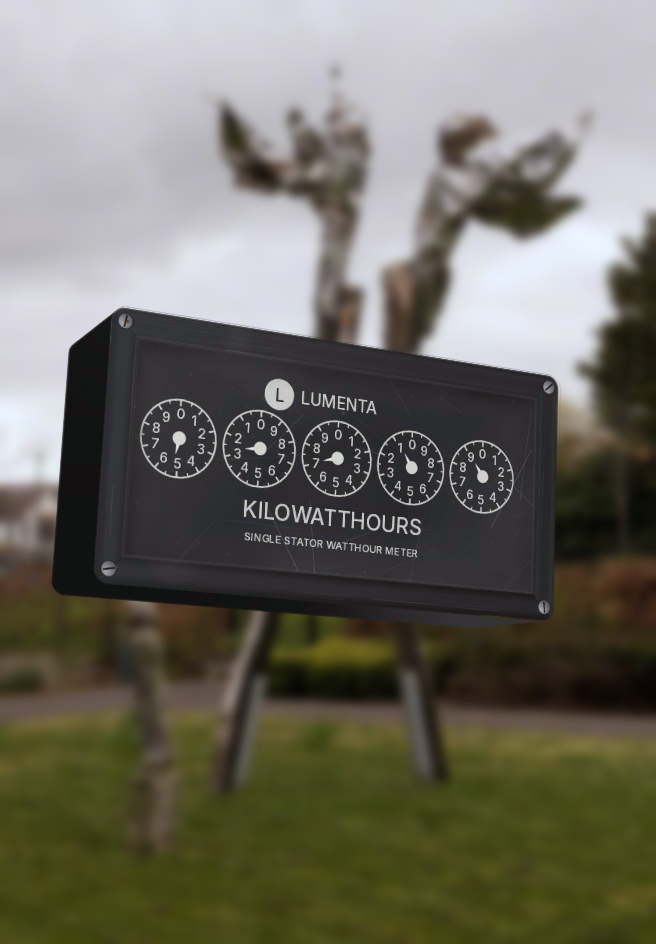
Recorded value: 52709; kWh
